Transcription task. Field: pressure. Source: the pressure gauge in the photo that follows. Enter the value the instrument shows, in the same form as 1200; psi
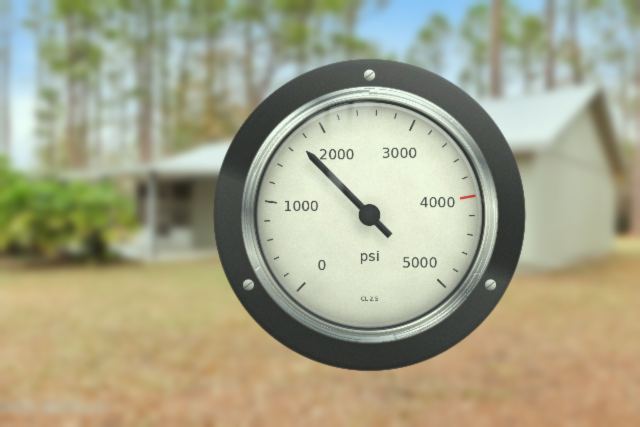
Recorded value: 1700; psi
